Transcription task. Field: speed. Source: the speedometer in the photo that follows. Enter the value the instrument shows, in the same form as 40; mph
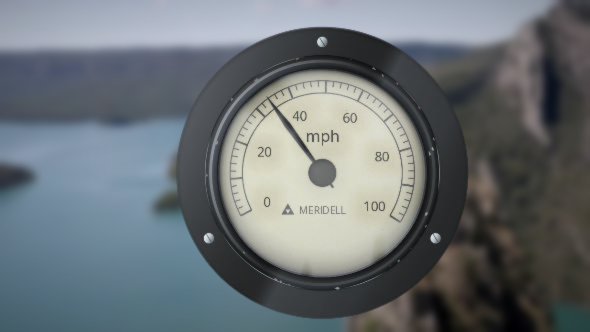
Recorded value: 34; mph
